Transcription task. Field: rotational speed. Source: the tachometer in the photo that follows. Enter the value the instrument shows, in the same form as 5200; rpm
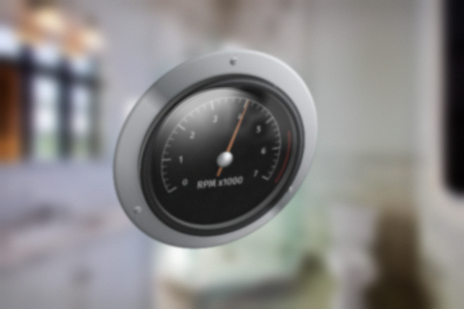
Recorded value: 4000; rpm
